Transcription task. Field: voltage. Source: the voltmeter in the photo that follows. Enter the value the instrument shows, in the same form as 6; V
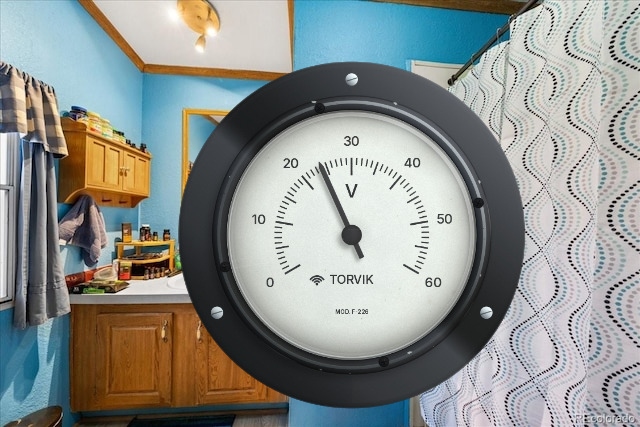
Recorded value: 24; V
